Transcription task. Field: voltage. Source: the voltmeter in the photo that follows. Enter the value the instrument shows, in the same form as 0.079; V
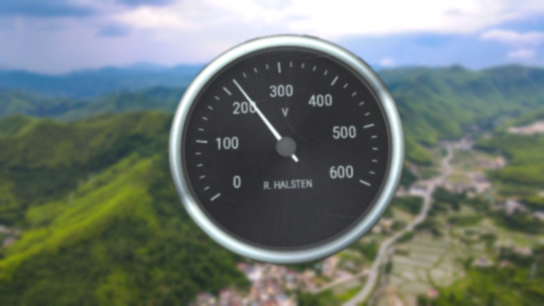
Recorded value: 220; V
